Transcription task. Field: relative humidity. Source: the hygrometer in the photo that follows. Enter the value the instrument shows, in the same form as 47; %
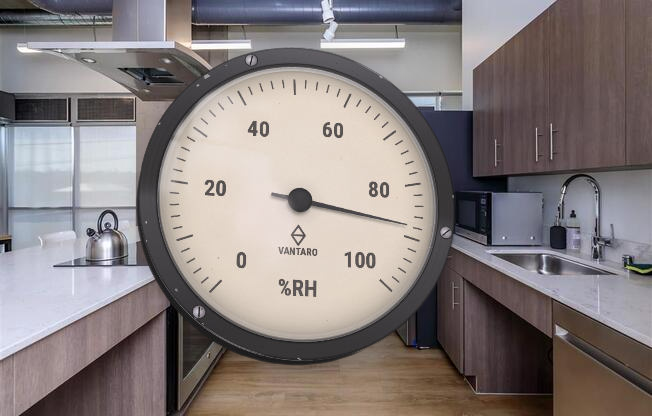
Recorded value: 88; %
